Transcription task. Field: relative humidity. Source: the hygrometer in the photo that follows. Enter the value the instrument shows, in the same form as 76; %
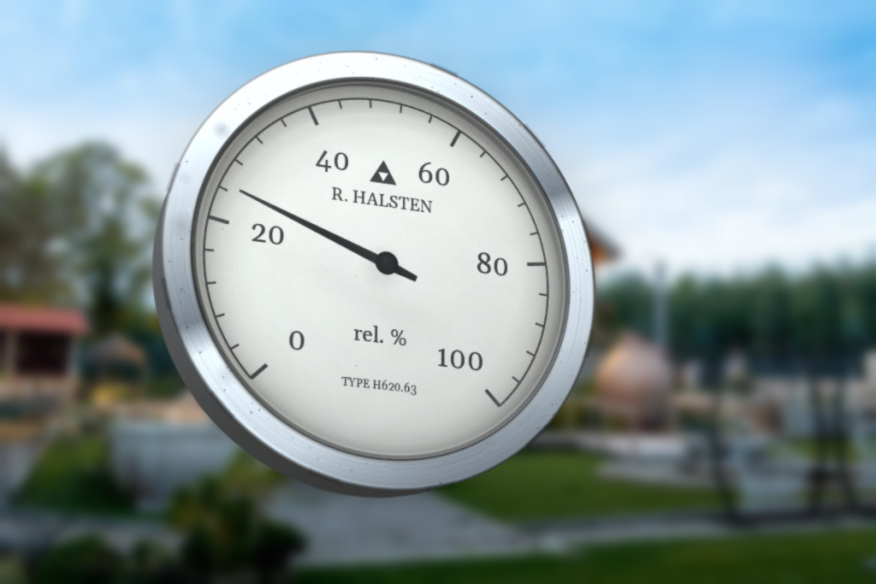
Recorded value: 24; %
